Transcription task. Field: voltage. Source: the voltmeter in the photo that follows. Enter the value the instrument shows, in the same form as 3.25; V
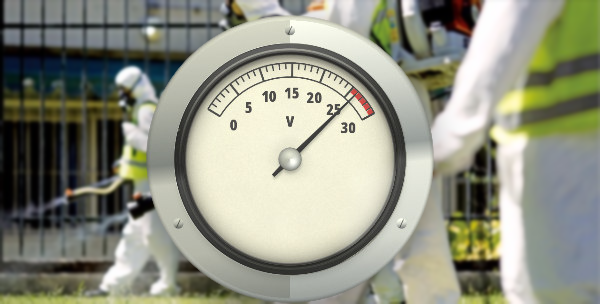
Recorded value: 26; V
